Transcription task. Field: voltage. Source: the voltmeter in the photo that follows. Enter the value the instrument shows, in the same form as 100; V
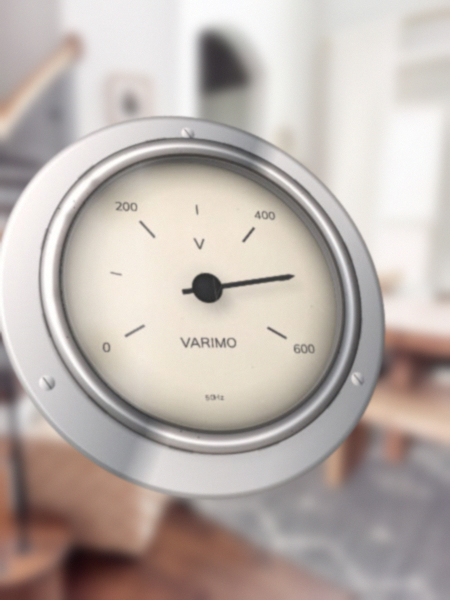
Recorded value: 500; V
